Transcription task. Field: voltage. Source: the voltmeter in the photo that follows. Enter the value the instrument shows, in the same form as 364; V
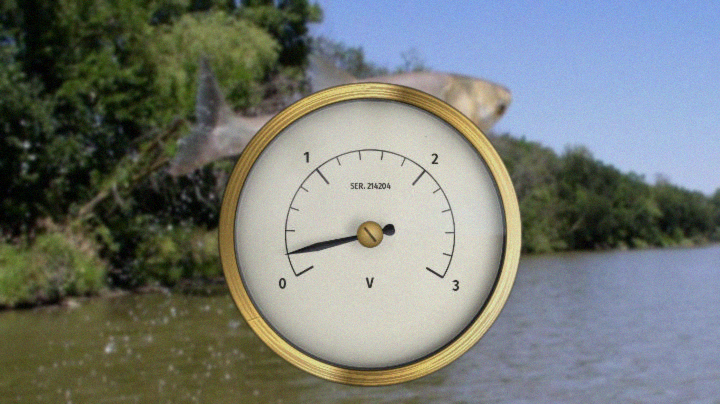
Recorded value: 0.2; V
